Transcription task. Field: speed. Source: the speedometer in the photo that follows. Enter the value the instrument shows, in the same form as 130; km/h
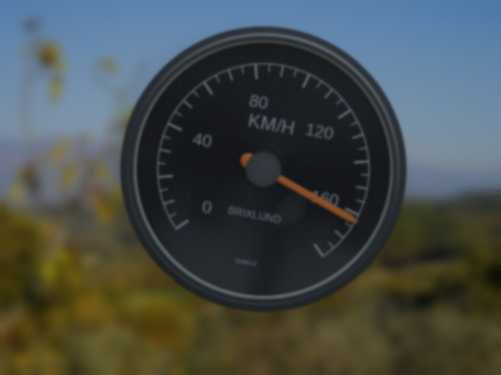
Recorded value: 162.5; km/h
